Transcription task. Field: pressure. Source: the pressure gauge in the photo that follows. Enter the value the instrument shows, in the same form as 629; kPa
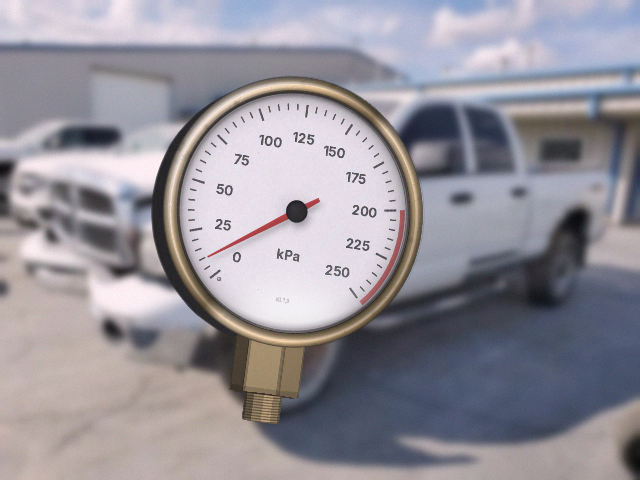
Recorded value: 10; kPa
